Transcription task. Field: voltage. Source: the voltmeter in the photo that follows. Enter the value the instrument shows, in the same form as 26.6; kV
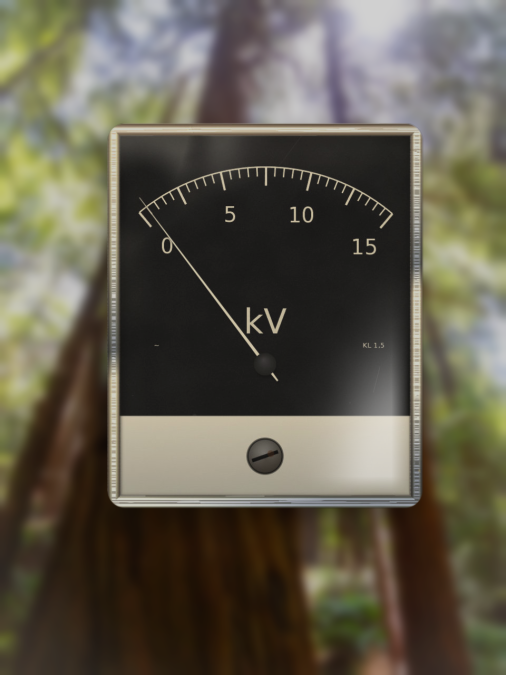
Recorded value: 0.5; kV
